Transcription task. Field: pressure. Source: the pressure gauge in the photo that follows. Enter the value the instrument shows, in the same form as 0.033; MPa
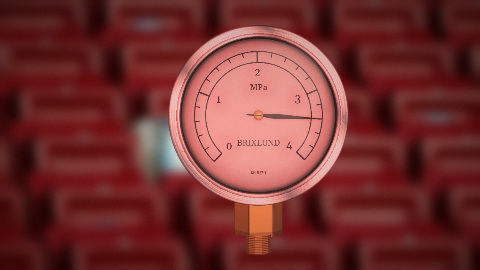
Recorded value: 3.4; MPa
